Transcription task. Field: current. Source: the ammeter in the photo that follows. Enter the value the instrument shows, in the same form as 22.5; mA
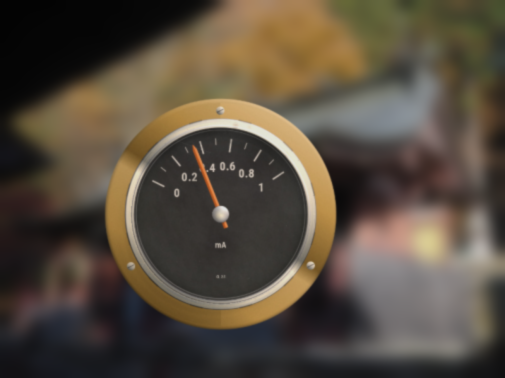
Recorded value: 0.35; mA
